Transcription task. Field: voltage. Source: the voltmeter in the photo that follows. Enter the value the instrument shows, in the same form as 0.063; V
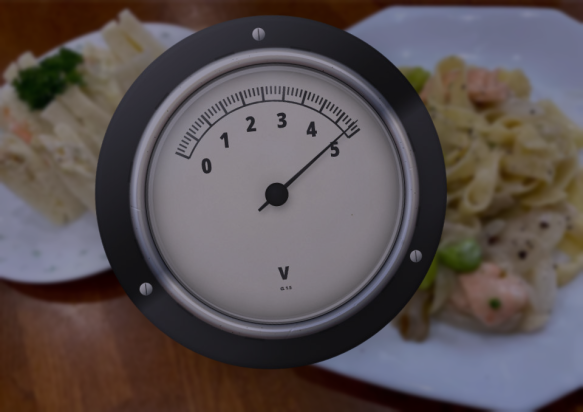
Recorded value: 4.8; V
